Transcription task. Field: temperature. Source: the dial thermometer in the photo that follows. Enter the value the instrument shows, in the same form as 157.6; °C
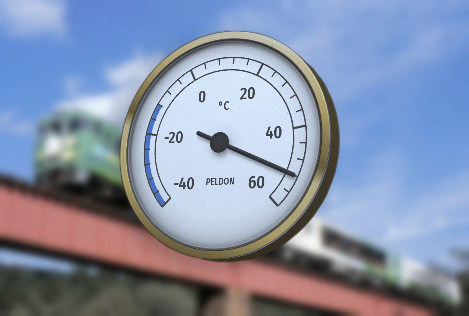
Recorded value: 52; °C
